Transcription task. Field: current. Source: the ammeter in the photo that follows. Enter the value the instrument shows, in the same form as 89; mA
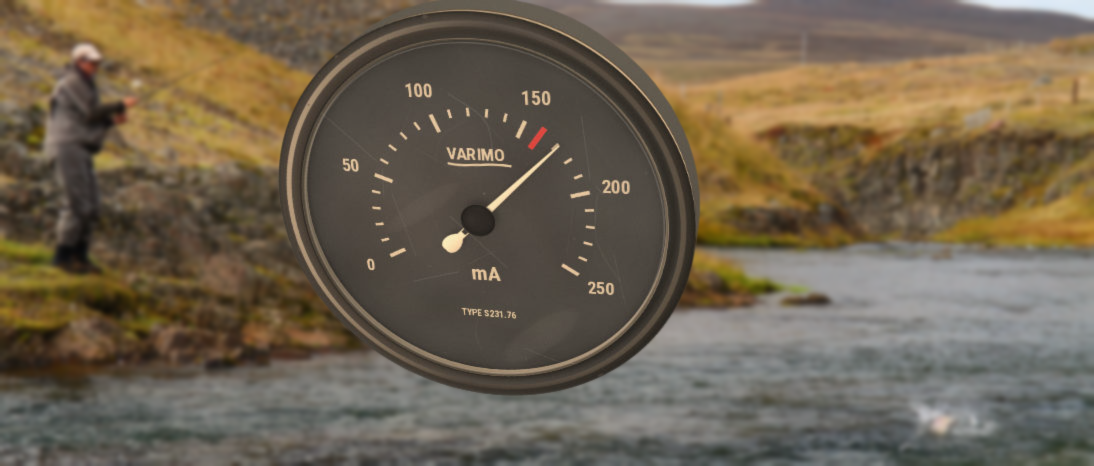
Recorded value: 170; mA
